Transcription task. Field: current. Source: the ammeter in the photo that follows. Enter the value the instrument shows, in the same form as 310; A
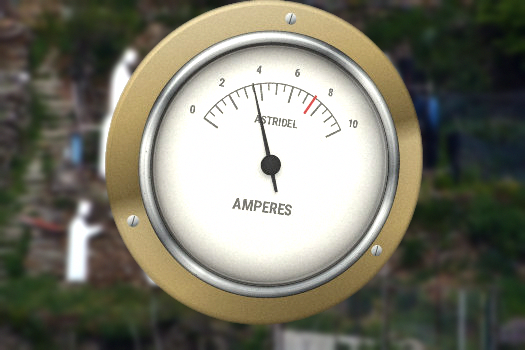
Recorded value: 3.5; A
